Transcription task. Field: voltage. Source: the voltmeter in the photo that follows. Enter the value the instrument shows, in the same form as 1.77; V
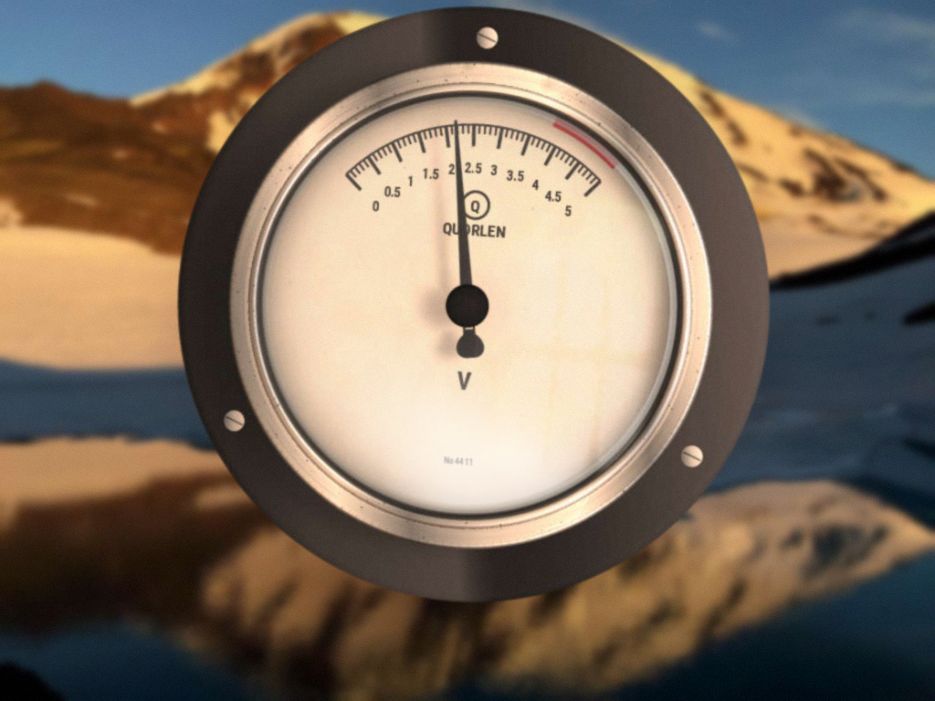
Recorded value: 2.2; V
